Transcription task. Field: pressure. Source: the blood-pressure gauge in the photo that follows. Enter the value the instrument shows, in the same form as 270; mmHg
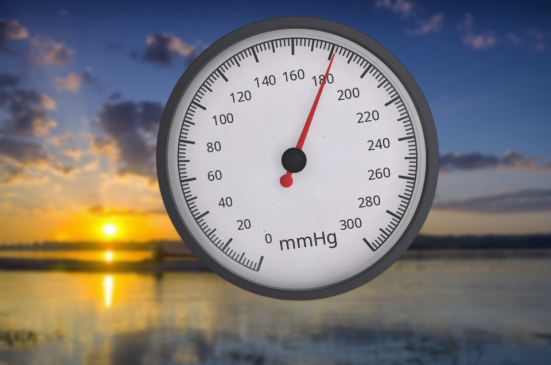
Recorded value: 182; mmHg
